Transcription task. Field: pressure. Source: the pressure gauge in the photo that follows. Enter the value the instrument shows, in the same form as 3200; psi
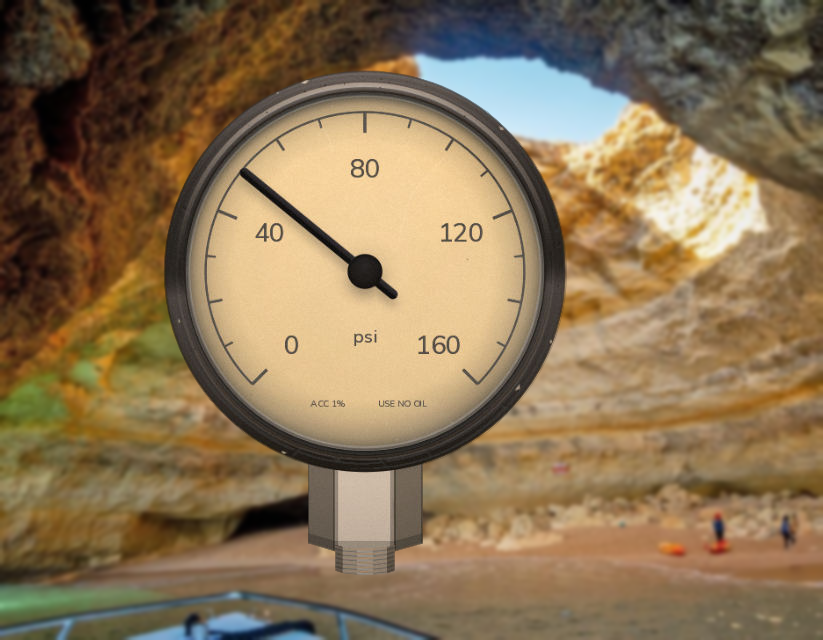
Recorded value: 50; psi
